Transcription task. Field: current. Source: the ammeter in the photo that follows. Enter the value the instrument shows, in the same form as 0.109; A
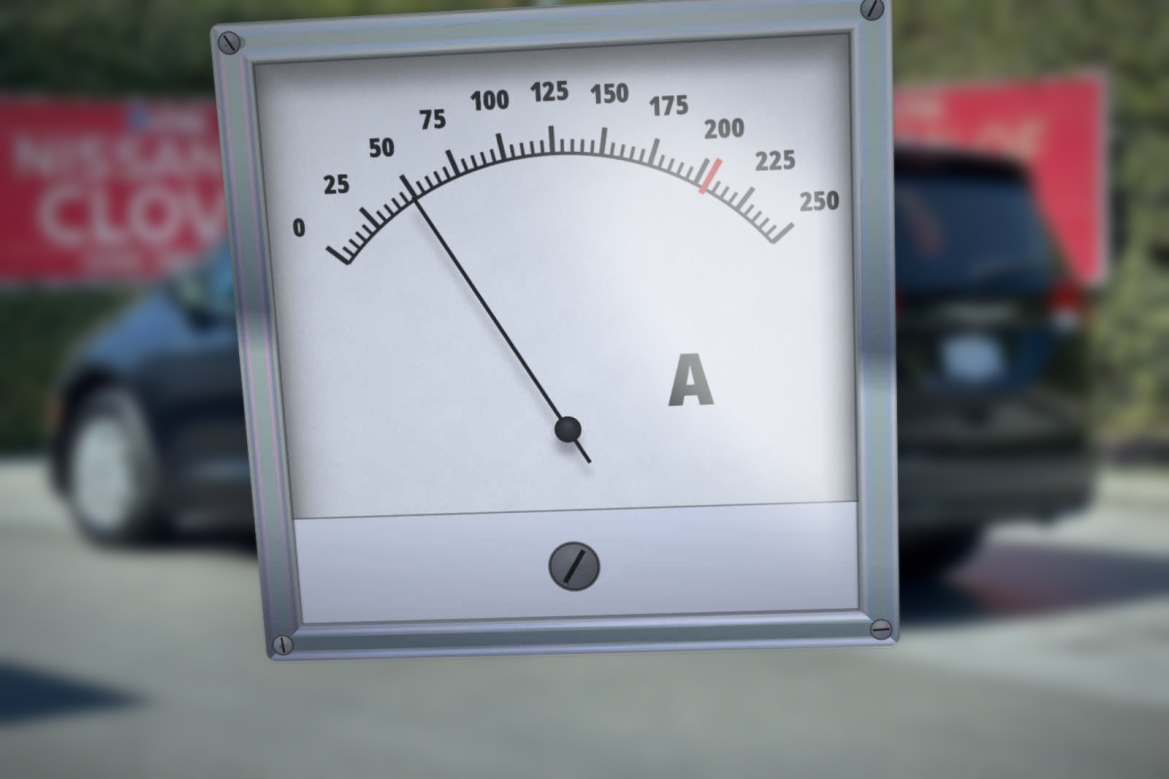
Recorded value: 50; A
